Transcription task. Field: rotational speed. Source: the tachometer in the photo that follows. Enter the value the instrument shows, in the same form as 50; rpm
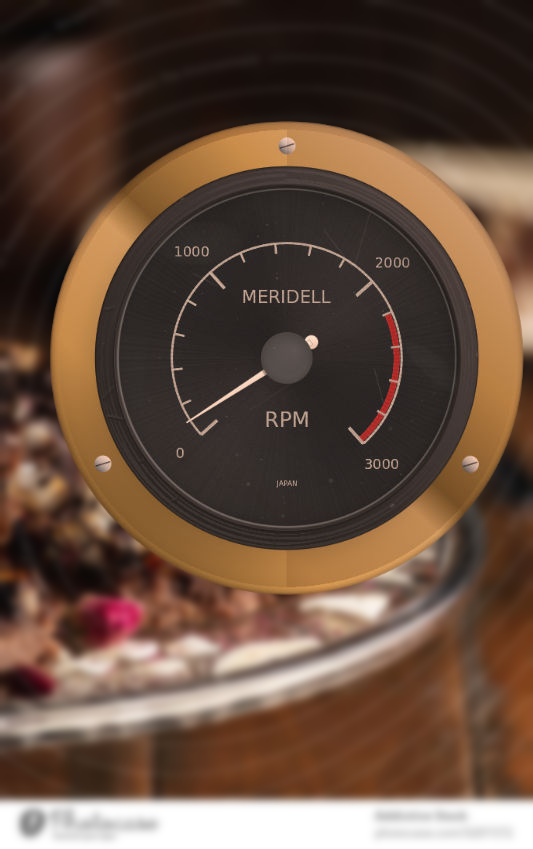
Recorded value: 100; rpm
